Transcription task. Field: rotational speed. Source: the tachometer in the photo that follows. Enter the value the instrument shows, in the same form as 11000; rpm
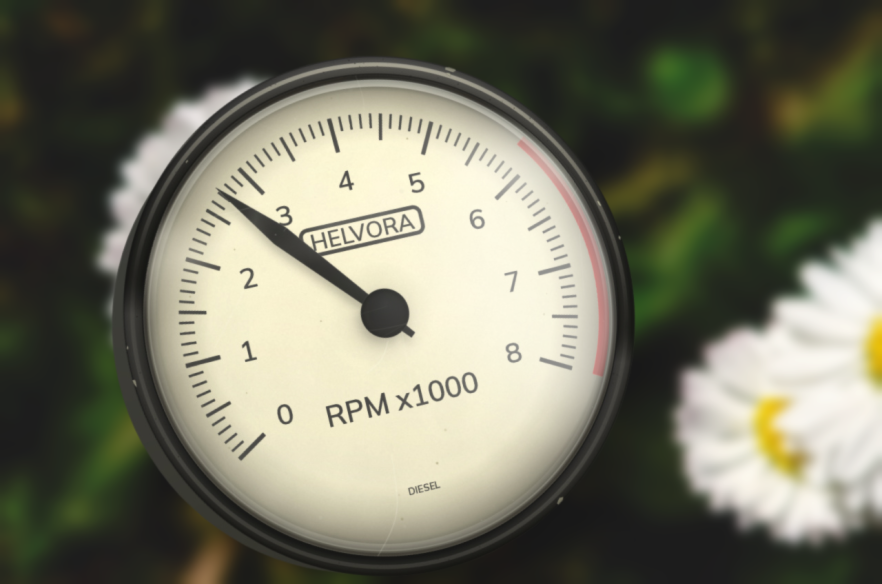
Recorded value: 2700; rpm
